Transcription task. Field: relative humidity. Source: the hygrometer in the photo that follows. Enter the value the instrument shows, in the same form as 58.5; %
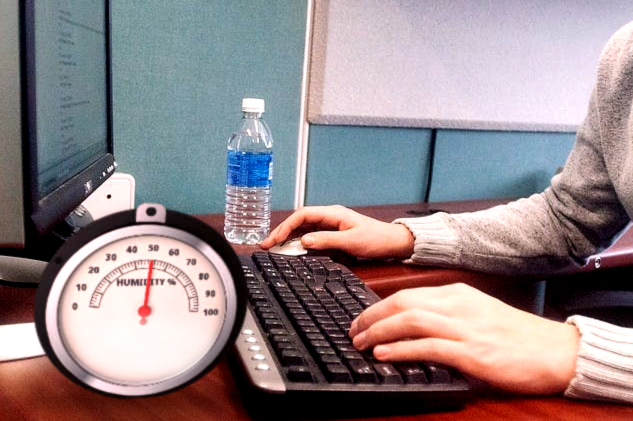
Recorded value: 50; %
